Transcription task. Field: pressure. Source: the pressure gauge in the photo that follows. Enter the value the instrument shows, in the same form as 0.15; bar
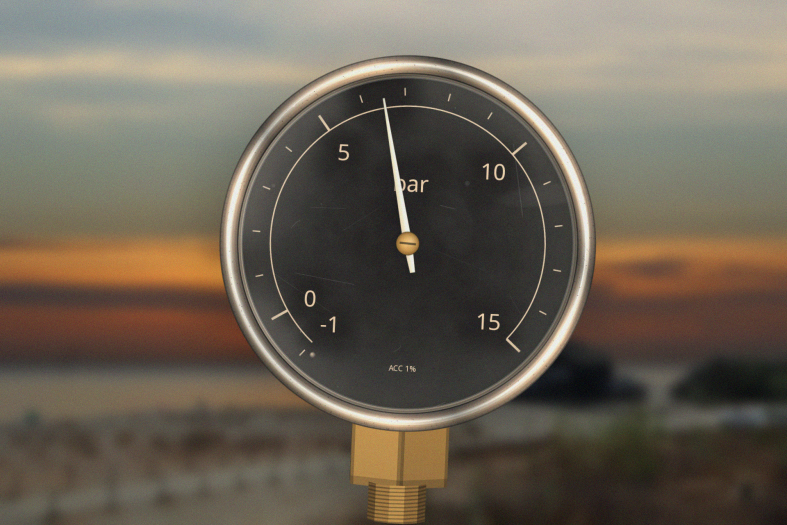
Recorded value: 6.5; bar
